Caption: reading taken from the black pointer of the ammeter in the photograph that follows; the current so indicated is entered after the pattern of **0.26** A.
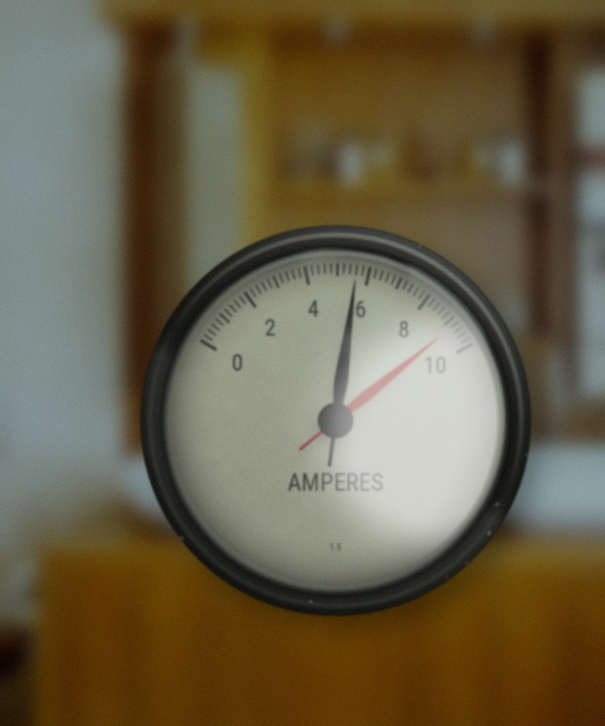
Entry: **5.6** A
